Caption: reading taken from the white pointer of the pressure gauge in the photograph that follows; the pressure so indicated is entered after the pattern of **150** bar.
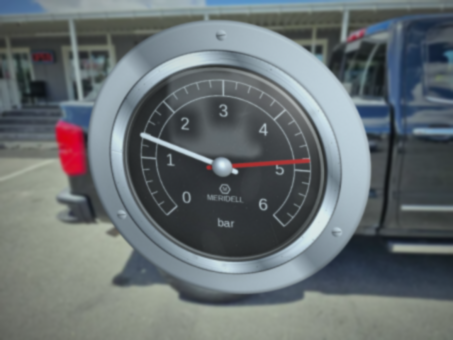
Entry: **1.4** bar
